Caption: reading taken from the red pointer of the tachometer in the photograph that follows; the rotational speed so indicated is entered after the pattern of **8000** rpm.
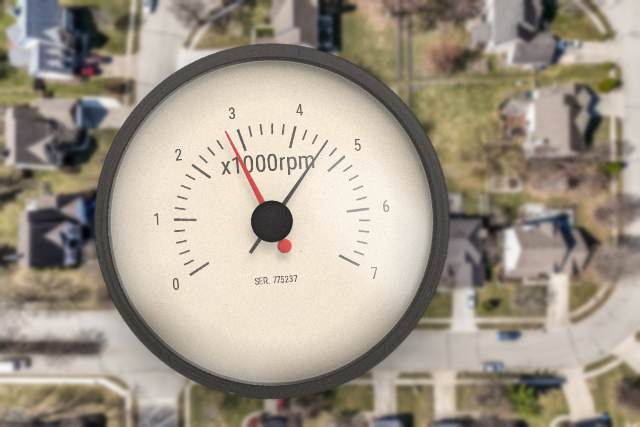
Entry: **2800** rpm
